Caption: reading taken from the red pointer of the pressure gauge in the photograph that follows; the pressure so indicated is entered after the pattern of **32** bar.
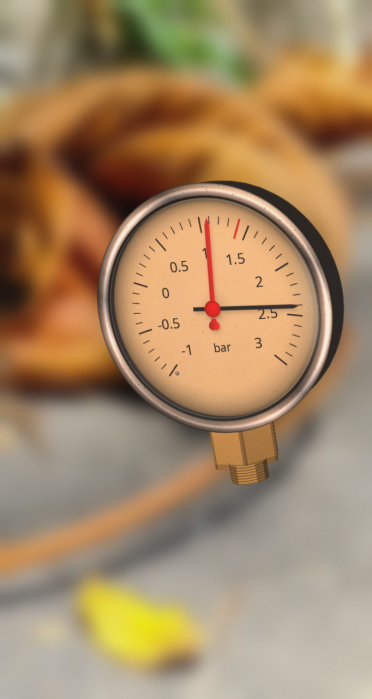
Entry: **1.1** bar
